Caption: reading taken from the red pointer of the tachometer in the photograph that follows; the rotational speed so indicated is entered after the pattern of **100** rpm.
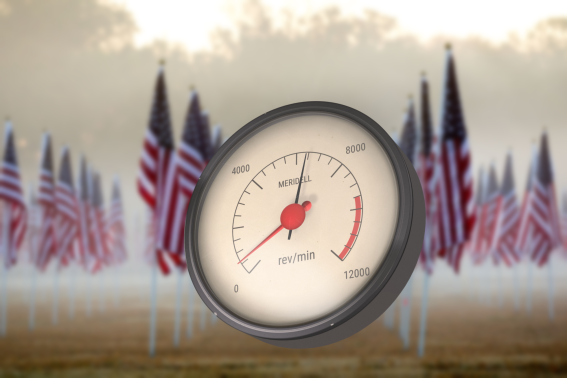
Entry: **500** rpm
